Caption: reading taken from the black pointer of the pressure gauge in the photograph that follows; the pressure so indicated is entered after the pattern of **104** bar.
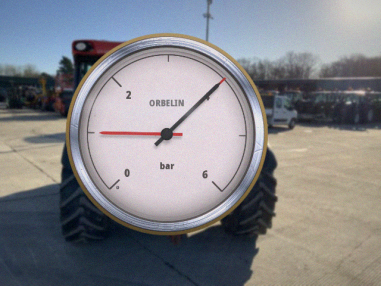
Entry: **4** bar
